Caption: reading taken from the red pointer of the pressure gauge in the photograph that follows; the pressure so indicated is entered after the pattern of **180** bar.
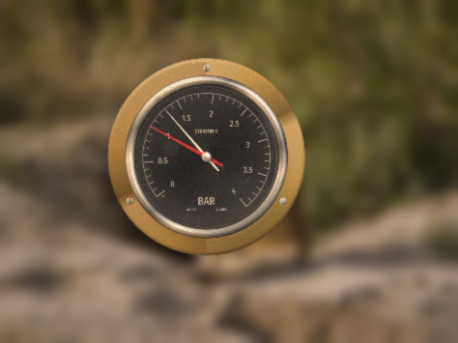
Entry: **1** bar
